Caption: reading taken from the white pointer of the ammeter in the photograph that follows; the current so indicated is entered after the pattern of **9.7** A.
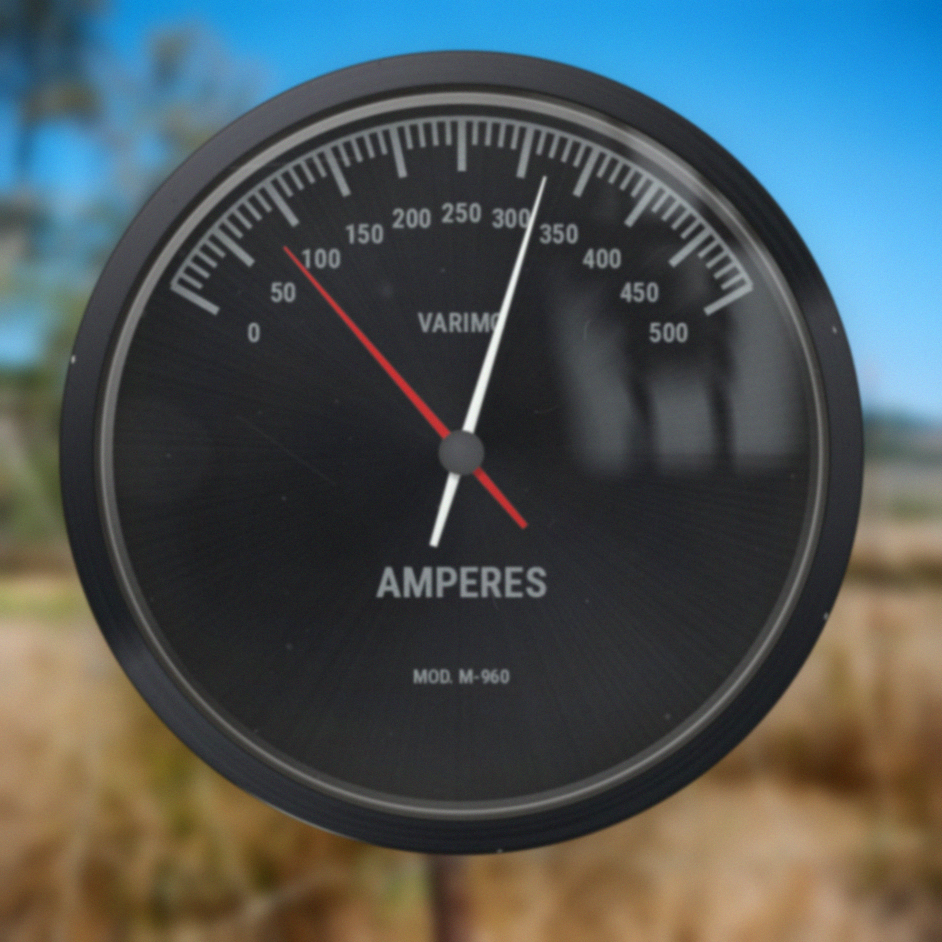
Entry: **320** A
